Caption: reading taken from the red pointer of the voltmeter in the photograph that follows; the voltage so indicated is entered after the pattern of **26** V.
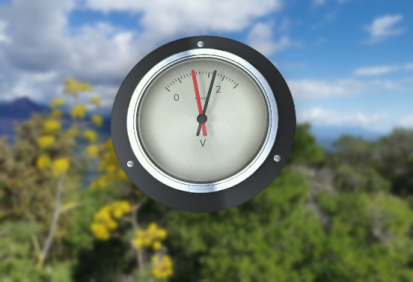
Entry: **1** V
